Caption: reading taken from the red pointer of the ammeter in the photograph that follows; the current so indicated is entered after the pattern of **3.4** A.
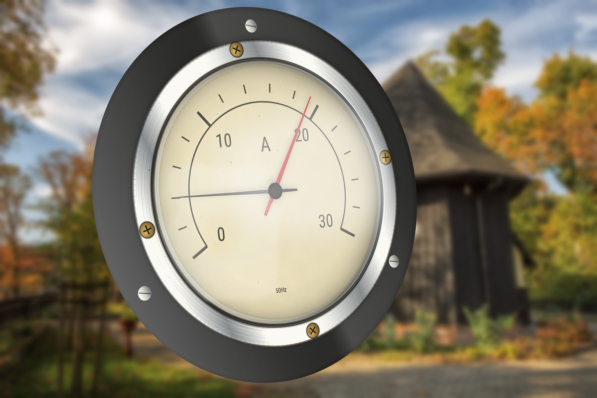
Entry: **19** A
